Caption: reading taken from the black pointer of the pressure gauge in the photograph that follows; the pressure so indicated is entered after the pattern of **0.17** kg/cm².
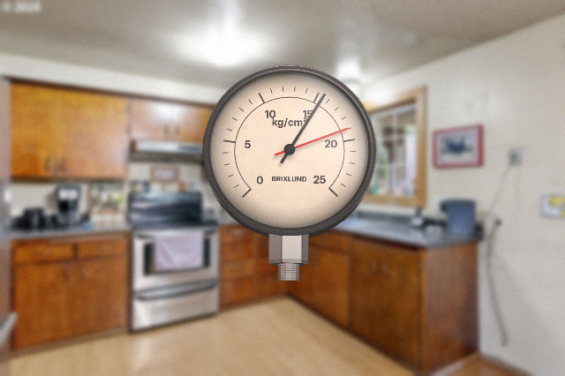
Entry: **15.5** kg/cm²
